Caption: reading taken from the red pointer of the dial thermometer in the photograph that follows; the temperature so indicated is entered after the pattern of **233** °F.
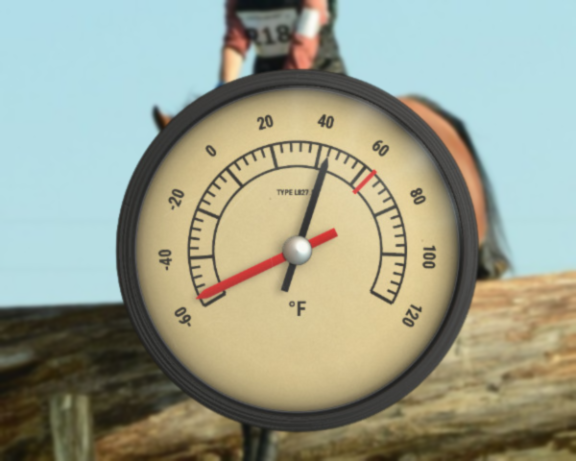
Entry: **-56** °F
